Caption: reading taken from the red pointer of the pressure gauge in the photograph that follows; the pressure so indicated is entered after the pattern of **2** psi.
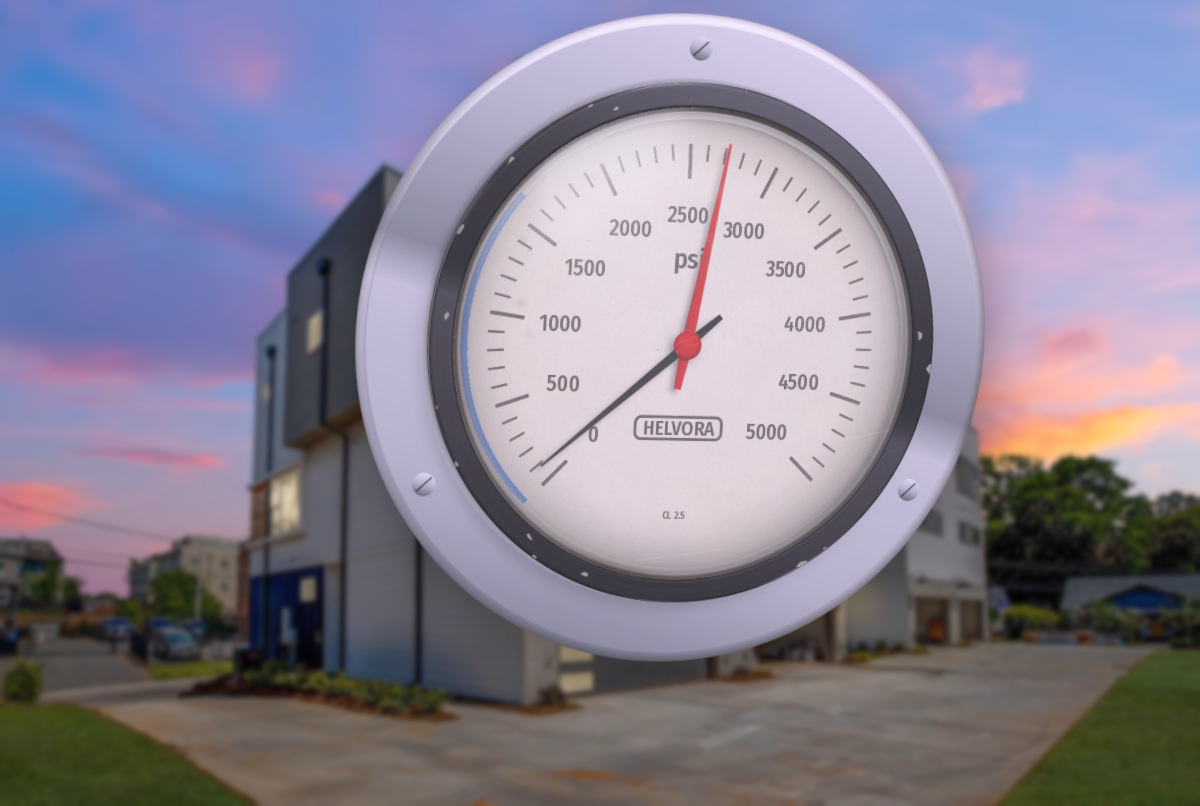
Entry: **2700** psi
